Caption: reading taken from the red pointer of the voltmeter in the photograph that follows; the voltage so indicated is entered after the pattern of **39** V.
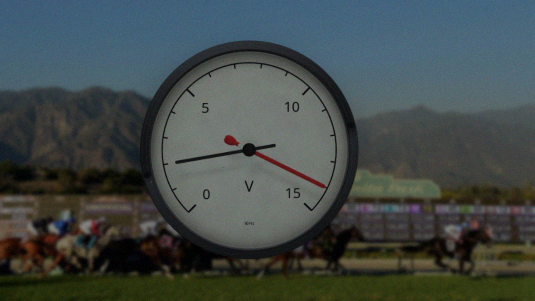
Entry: **14** V
